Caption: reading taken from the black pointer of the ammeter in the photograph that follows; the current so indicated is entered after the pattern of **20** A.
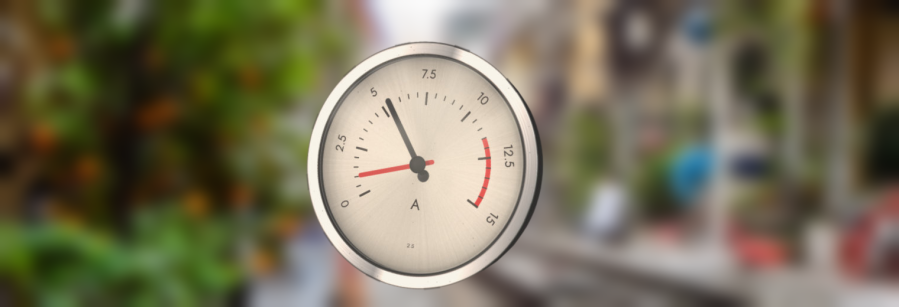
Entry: **5.5** A
